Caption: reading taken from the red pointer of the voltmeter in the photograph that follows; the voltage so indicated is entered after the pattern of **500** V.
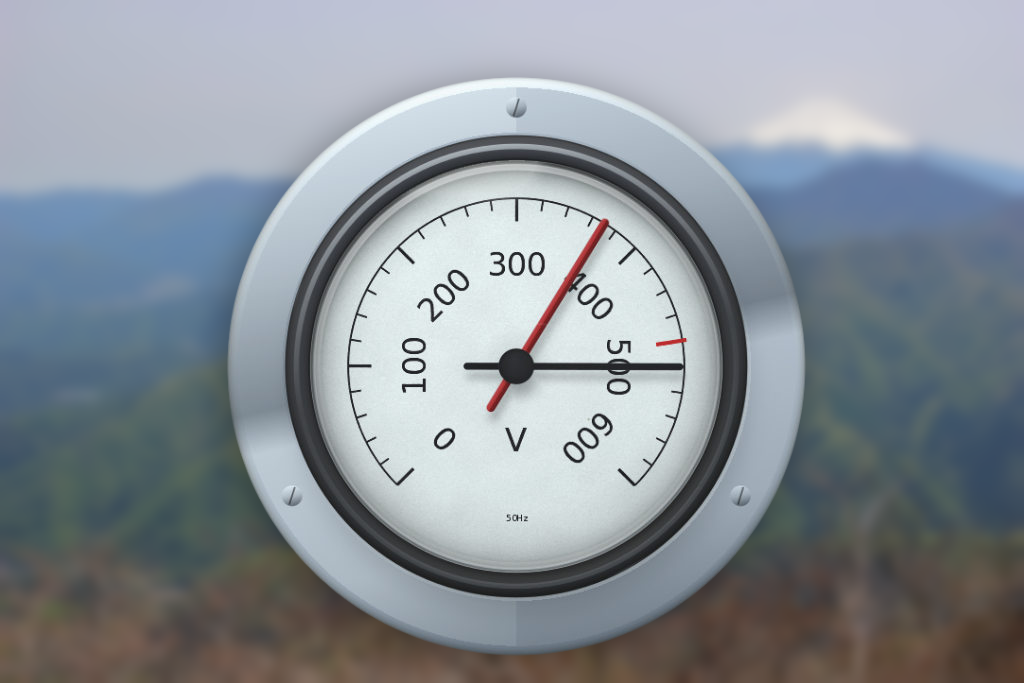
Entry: **370** V
